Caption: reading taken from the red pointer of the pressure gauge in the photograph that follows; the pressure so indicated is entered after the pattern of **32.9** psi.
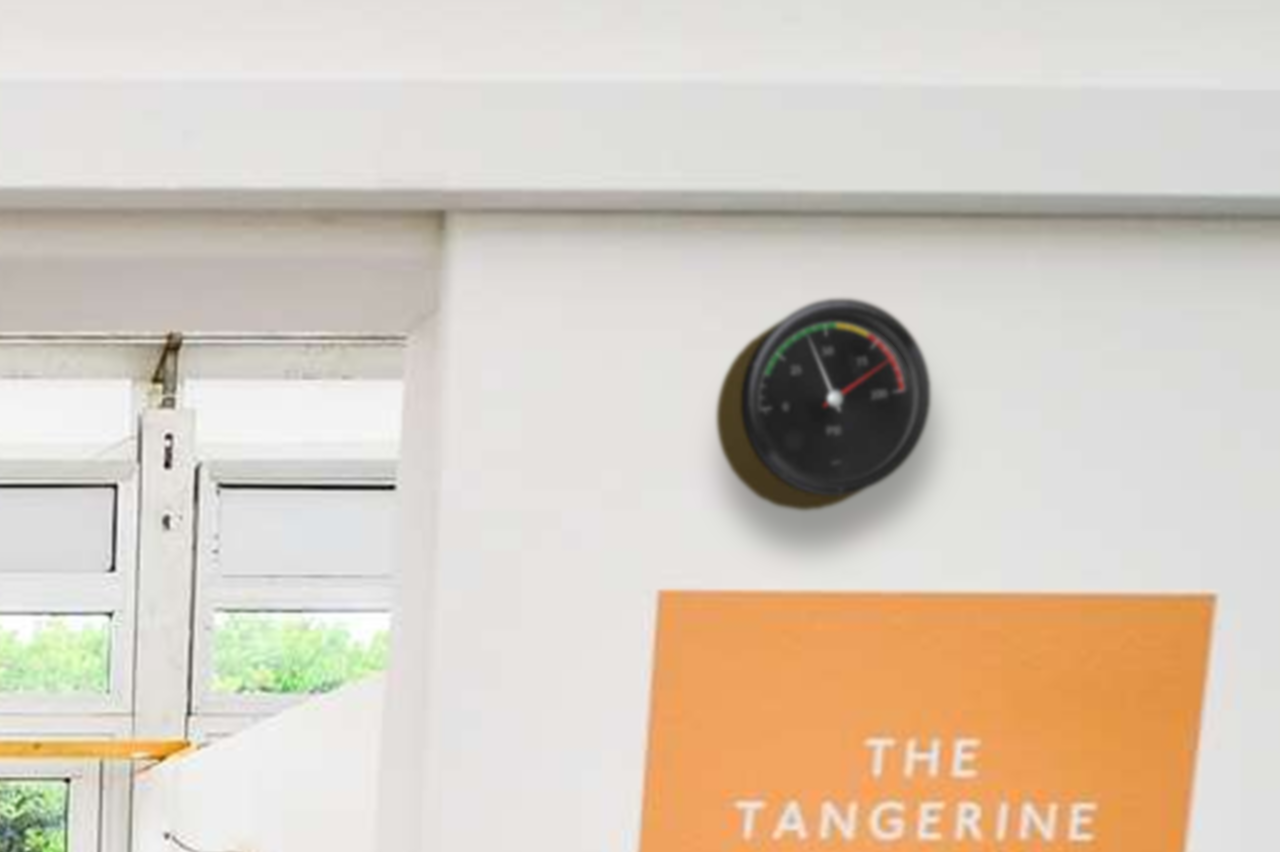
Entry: **85** psi
